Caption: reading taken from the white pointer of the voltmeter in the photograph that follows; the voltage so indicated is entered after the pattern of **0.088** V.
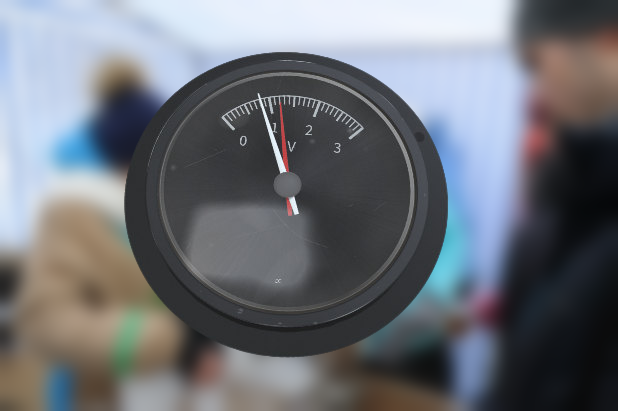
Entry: **0.8** V
